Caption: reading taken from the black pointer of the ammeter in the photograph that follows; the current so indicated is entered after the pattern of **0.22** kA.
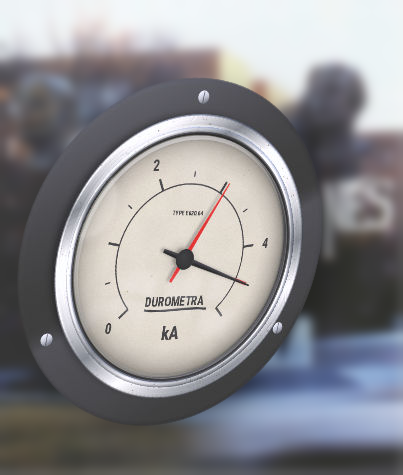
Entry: **4.5** kA
